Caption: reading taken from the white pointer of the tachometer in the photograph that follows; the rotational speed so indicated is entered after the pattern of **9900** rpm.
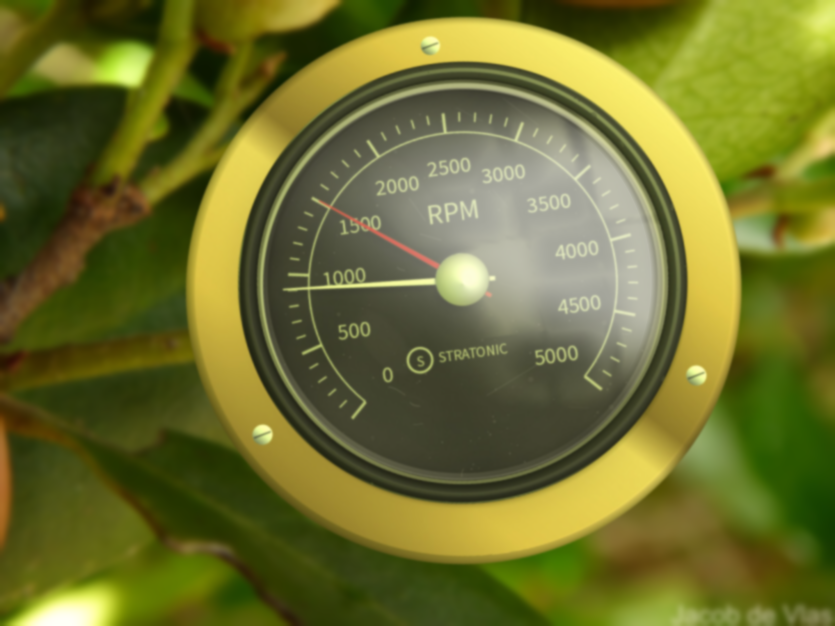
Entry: **900** rpm
